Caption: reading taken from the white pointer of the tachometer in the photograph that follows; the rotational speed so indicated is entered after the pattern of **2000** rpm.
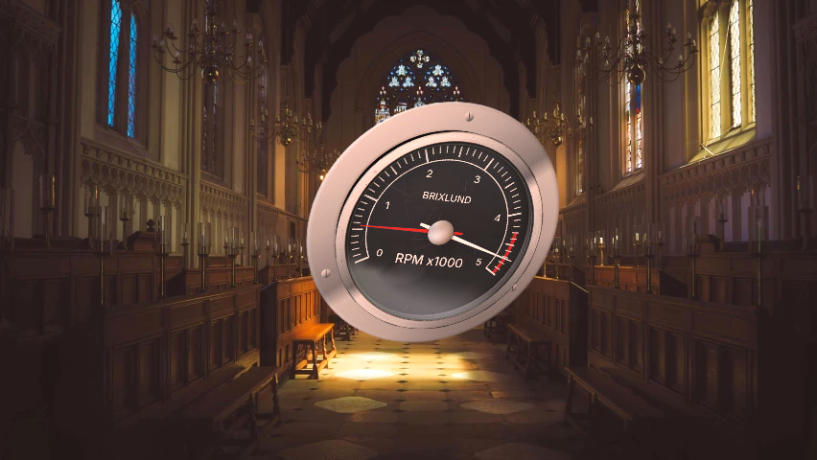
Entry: **4700** rpm
